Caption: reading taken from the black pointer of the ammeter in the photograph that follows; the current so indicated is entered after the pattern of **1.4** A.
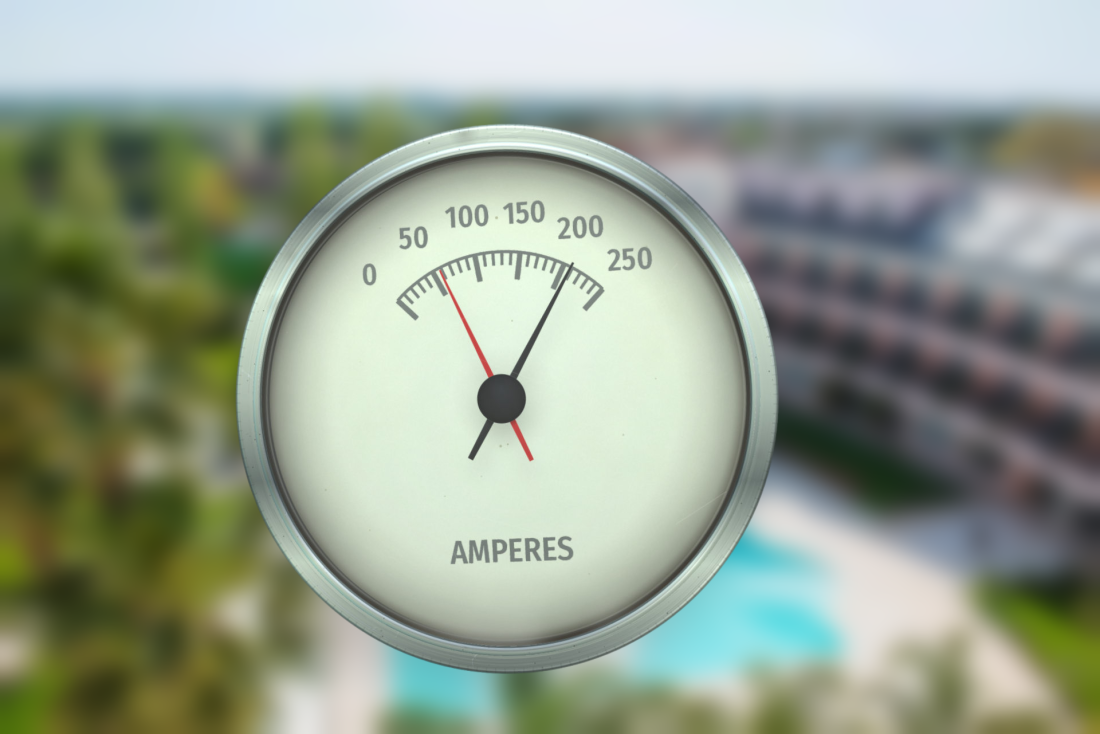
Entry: **210** A
